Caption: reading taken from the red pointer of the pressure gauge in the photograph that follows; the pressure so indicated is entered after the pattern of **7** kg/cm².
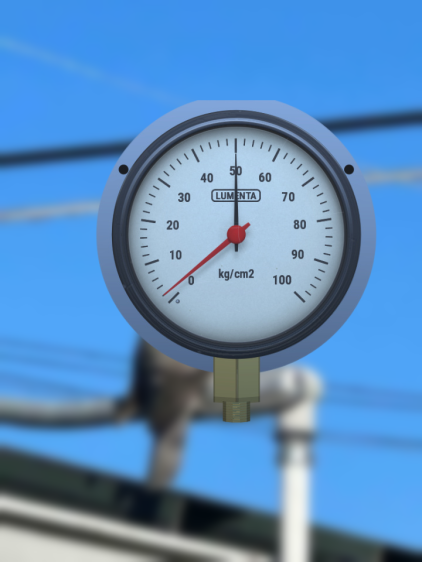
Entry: **2** kg/cm²
